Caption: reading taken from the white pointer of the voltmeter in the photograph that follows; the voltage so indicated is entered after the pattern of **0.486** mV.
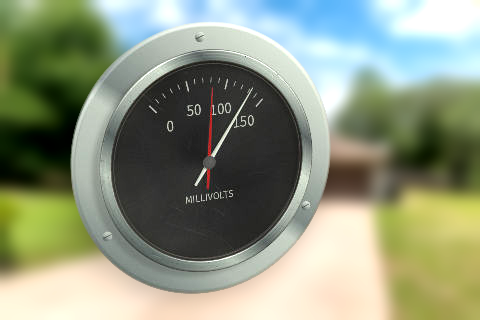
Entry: **130** mV
